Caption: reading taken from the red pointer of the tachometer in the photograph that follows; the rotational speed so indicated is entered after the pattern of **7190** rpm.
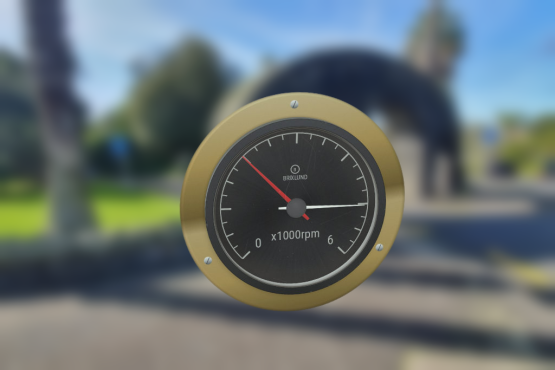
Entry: **2000** rpm
